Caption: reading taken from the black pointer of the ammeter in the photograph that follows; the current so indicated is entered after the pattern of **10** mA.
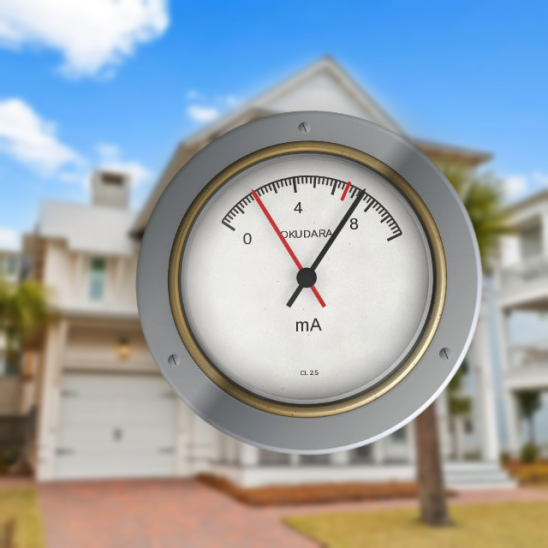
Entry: **7.4** mA
